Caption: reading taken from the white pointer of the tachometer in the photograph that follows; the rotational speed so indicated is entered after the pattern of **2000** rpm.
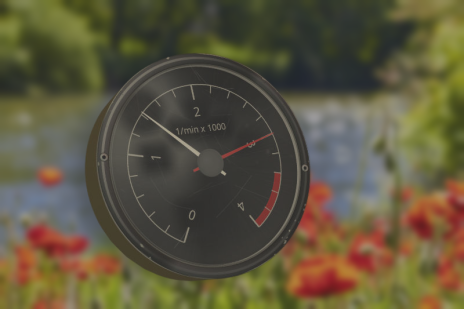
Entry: **1400** rpm
